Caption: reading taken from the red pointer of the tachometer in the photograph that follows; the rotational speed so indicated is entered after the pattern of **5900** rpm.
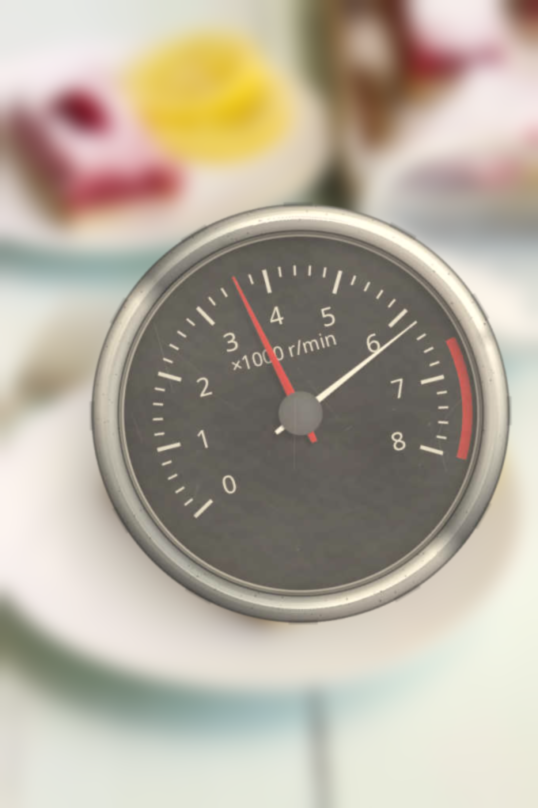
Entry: **3600** rpm
